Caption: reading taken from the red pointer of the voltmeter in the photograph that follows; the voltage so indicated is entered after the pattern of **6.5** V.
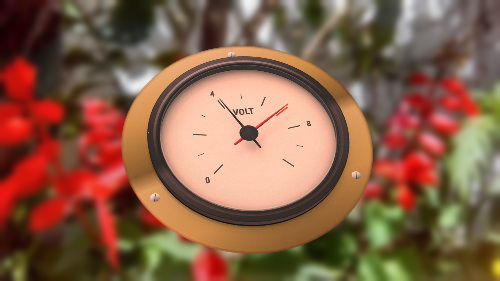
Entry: **7** V
